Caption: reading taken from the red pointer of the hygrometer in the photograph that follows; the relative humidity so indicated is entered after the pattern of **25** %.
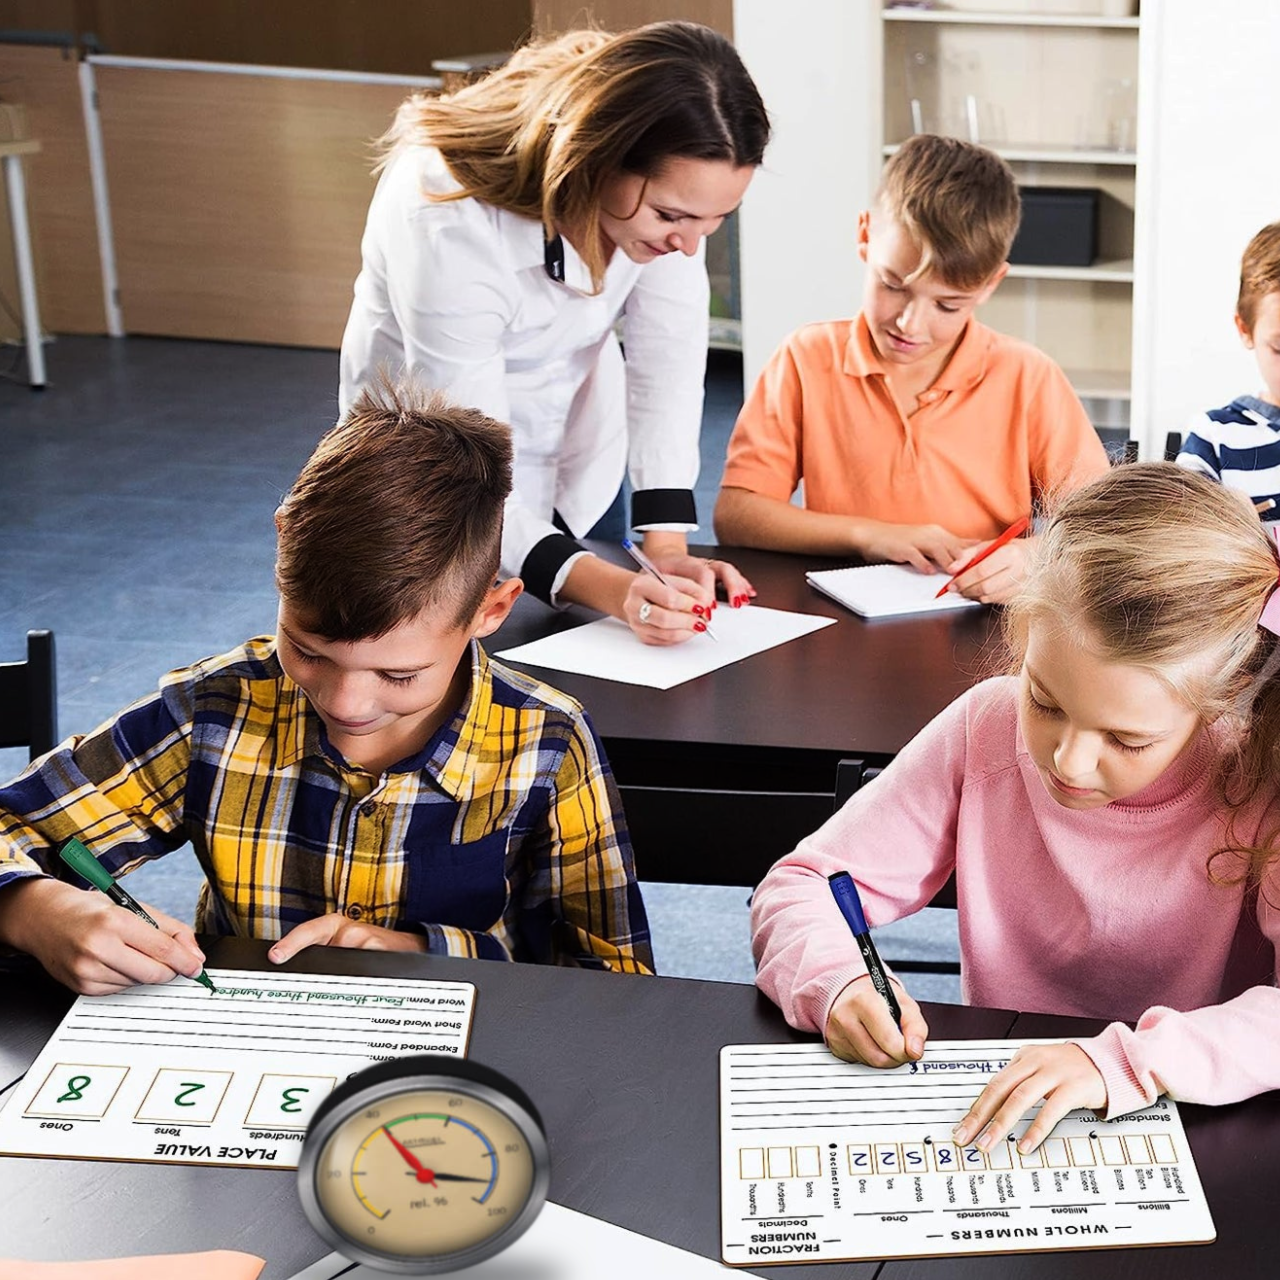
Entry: **40** %
